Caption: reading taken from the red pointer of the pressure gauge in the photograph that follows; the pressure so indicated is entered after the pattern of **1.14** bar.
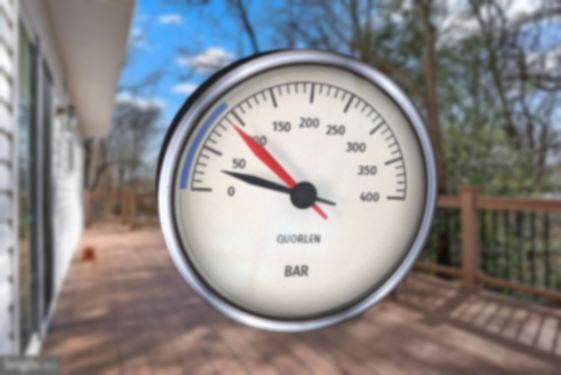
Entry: **90** bar
